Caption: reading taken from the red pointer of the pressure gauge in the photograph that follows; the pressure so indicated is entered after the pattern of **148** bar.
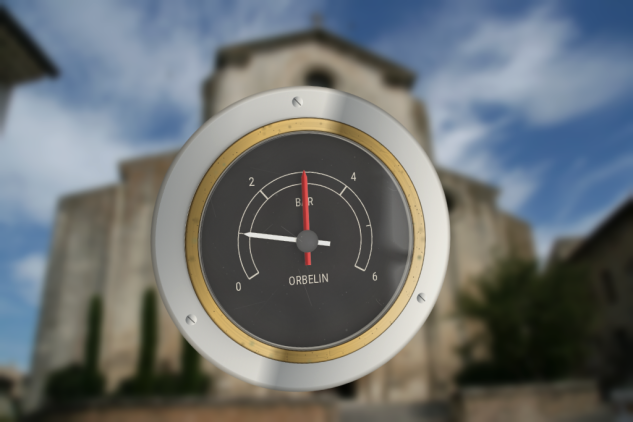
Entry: **3** bar
